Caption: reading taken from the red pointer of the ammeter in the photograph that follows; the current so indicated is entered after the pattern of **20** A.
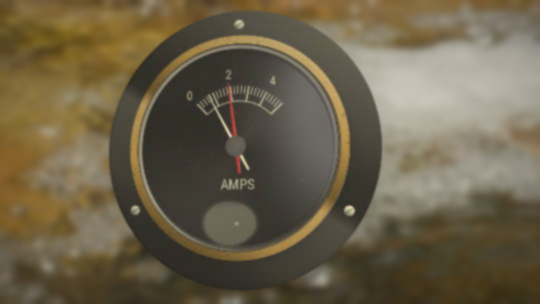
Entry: **2** A
